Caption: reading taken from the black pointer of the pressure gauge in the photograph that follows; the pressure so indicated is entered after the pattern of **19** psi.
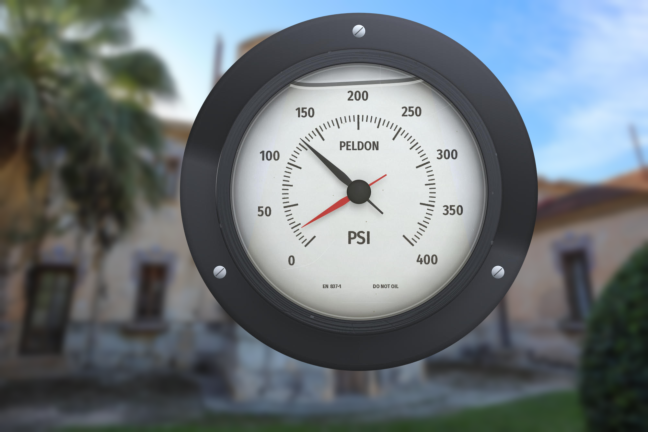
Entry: **130** psi
